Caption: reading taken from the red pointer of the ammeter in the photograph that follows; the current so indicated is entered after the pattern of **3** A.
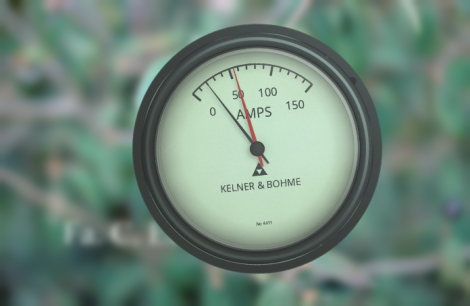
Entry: **55** A
